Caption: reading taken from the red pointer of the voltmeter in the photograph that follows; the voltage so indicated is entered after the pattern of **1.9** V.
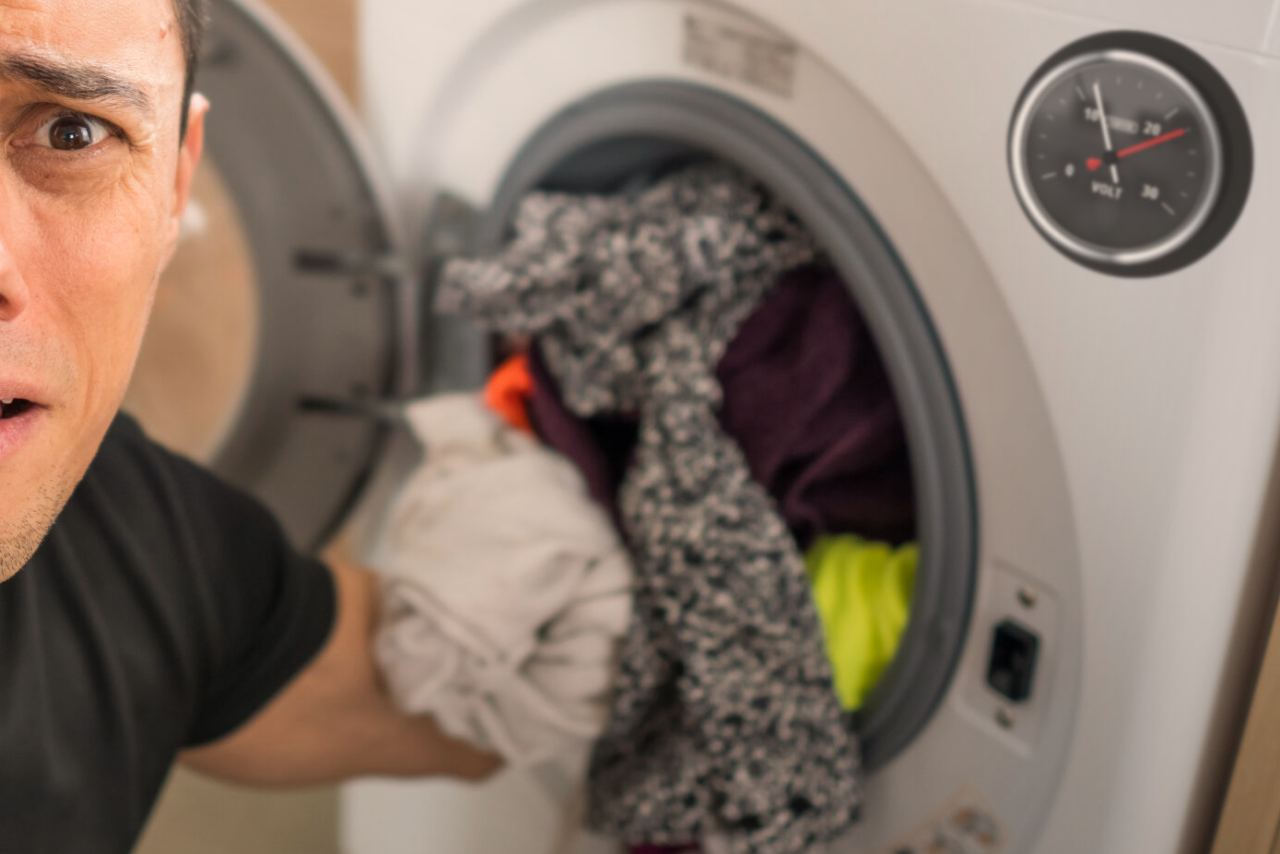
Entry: **22** V
